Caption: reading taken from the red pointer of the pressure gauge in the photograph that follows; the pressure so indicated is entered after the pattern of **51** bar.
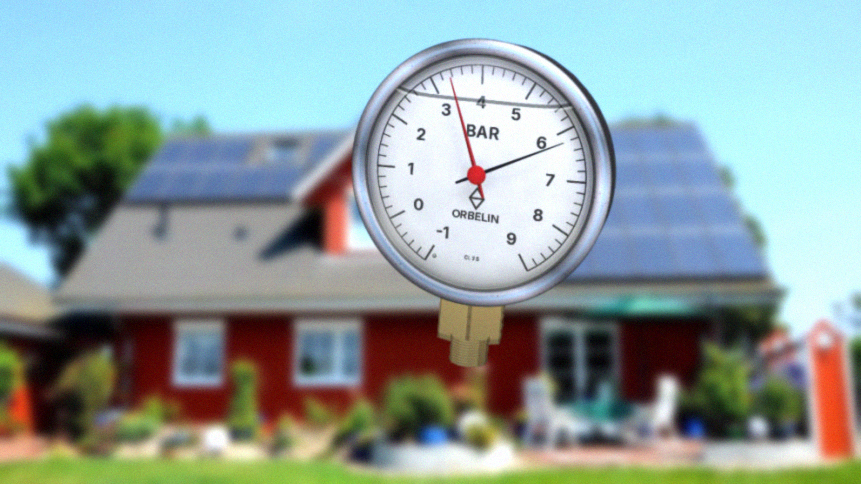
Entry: **3.4** bar
